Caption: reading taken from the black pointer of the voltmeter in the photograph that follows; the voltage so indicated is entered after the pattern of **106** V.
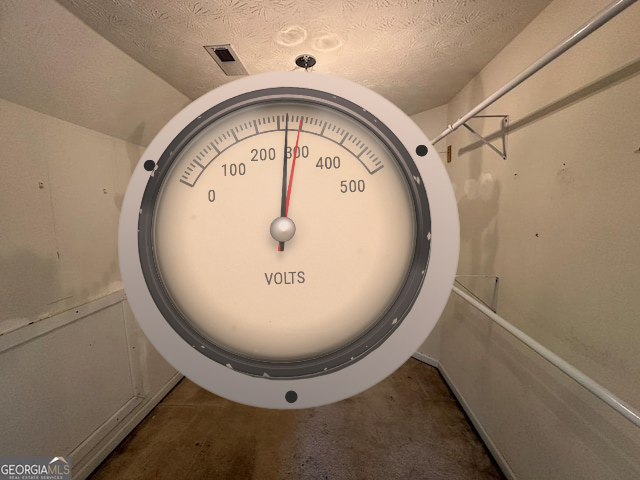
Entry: **270** V
